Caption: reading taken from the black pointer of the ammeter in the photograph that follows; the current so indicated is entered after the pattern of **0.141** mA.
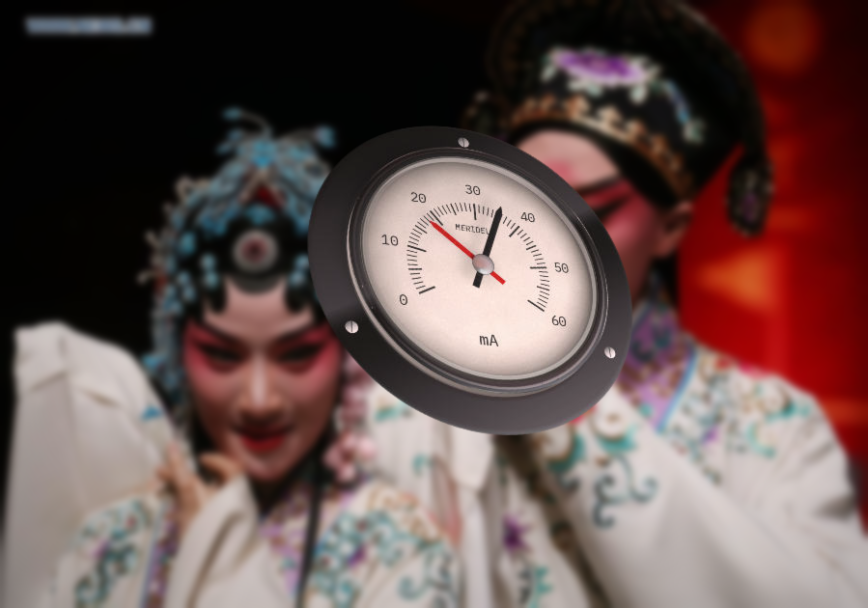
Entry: **35** mA
